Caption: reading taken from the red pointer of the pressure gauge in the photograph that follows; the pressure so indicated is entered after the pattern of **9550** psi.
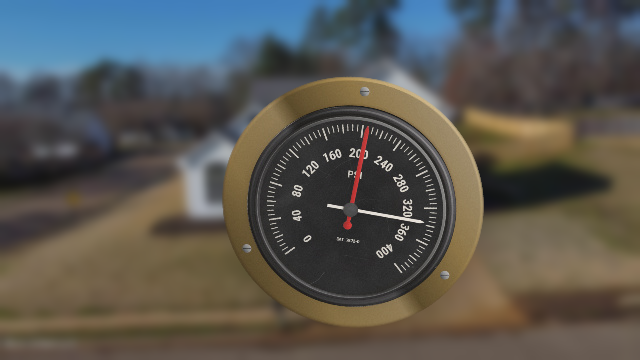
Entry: **205** psi
